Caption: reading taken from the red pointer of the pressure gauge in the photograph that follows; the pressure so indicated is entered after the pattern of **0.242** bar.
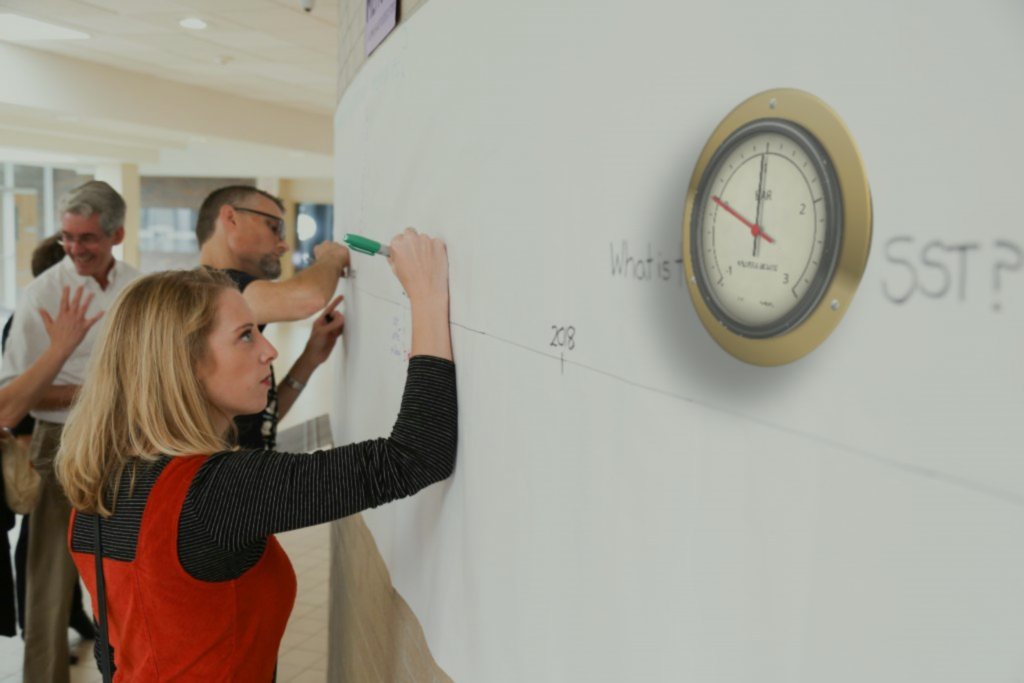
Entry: **0** bar
